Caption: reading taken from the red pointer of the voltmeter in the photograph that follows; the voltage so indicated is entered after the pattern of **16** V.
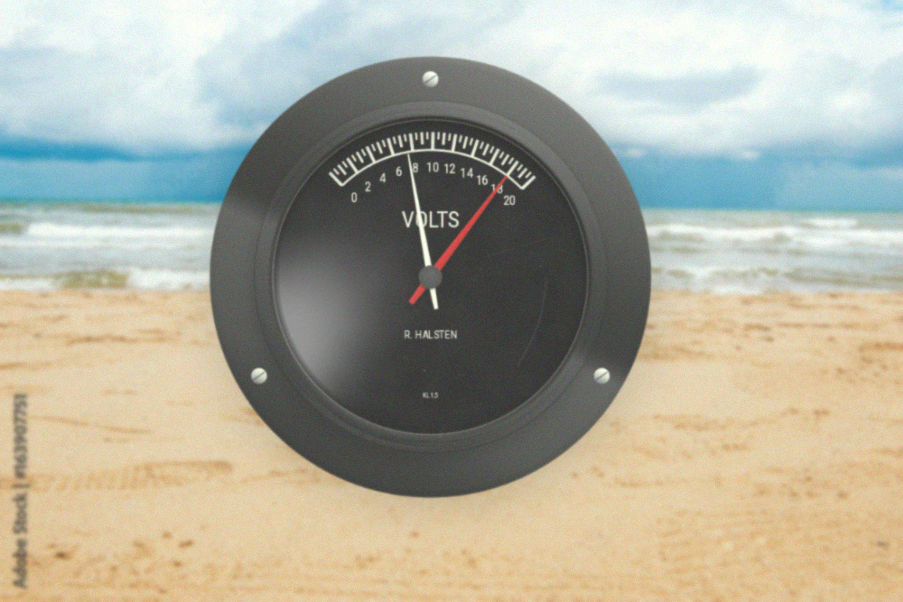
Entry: **18** V
